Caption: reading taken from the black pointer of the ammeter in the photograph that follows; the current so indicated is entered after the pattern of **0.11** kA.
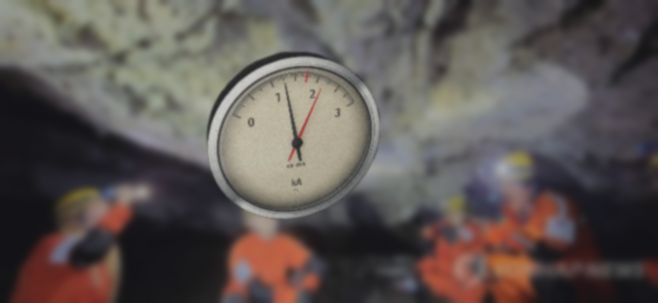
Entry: **1.25** kA
